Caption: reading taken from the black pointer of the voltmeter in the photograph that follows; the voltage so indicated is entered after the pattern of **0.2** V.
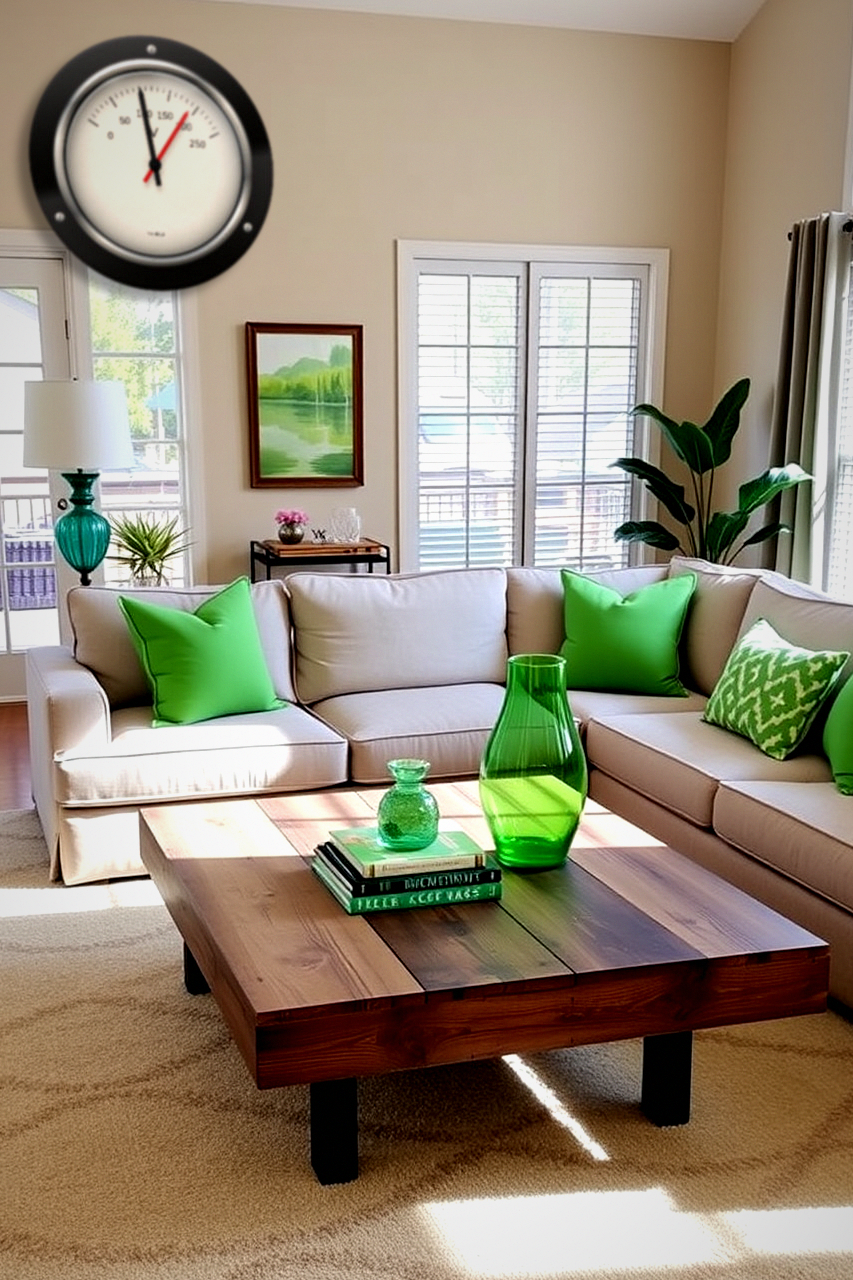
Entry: **100** V
